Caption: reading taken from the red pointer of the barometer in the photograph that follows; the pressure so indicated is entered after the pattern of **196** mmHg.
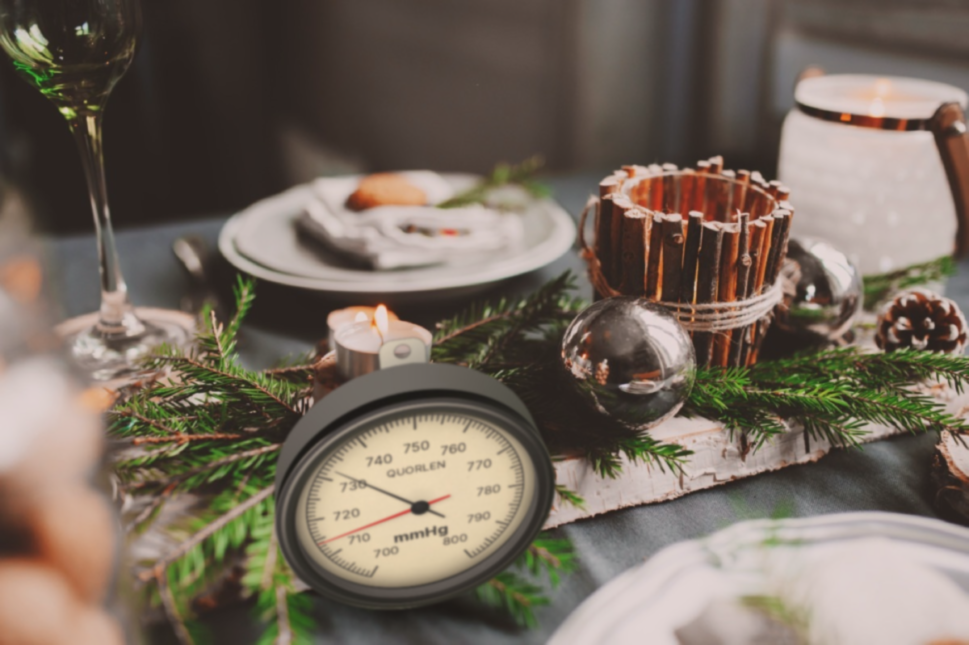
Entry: **715** mmHg
